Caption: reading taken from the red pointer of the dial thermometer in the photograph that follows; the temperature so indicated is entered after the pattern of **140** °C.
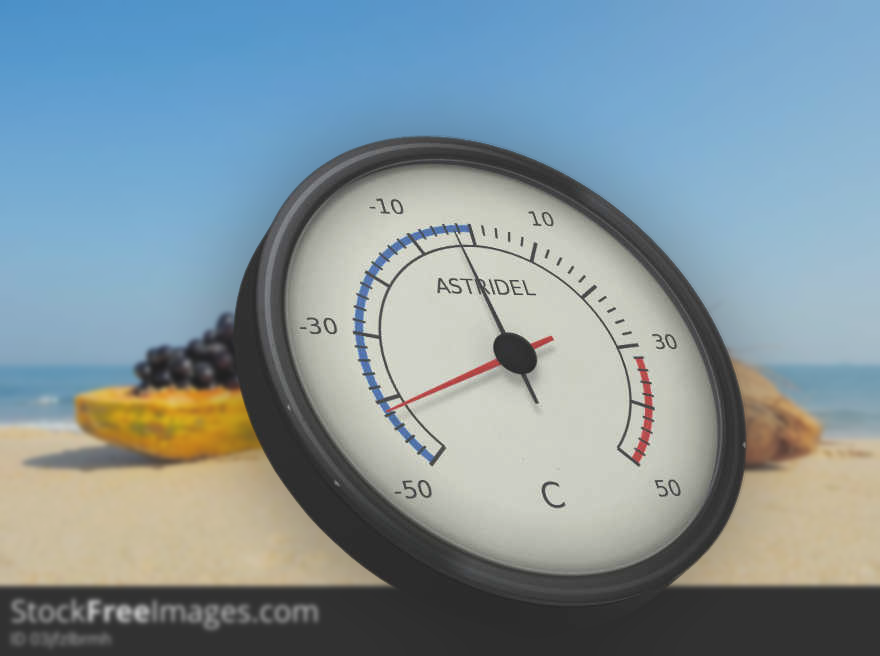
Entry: **-42** °C
